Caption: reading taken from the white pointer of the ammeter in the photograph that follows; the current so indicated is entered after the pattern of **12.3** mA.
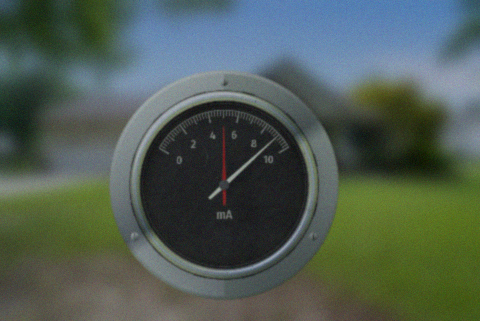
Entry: **9** mA
